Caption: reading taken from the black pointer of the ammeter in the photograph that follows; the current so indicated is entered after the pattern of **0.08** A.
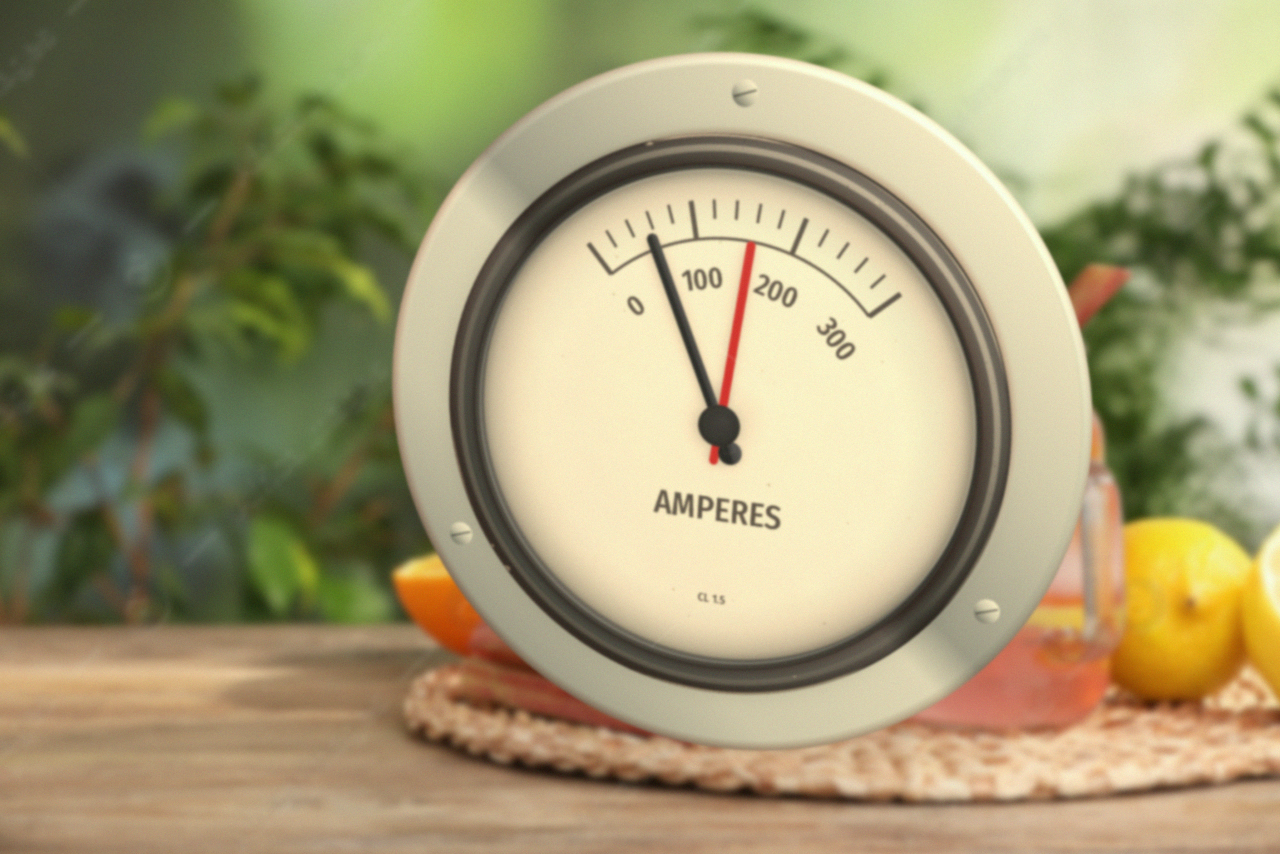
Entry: **60** A
